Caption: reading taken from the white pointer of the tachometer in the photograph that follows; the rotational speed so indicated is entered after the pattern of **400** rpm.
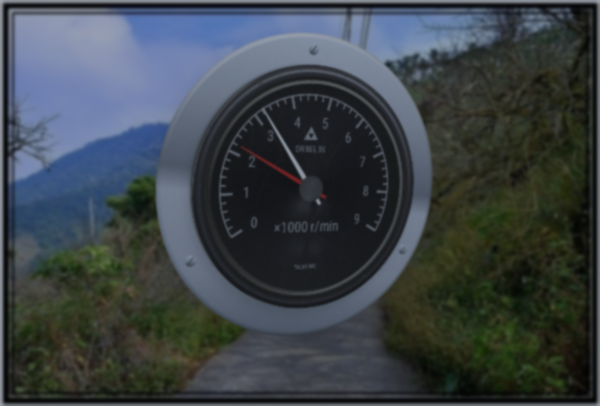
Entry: **3200** rpm
